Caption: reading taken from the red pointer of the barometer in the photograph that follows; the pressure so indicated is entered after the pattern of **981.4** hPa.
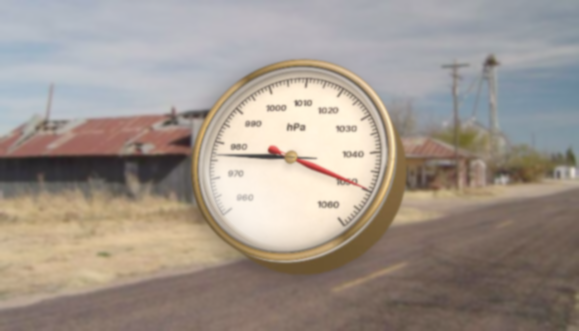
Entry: **1050** hPa
